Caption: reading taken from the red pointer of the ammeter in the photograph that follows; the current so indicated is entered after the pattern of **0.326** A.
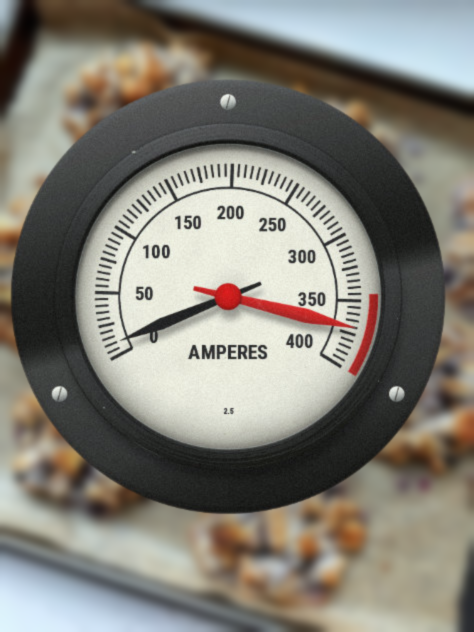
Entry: **370** A
